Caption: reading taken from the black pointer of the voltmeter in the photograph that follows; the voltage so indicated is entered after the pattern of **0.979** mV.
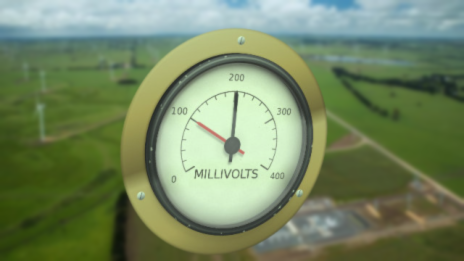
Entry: **200** mV
